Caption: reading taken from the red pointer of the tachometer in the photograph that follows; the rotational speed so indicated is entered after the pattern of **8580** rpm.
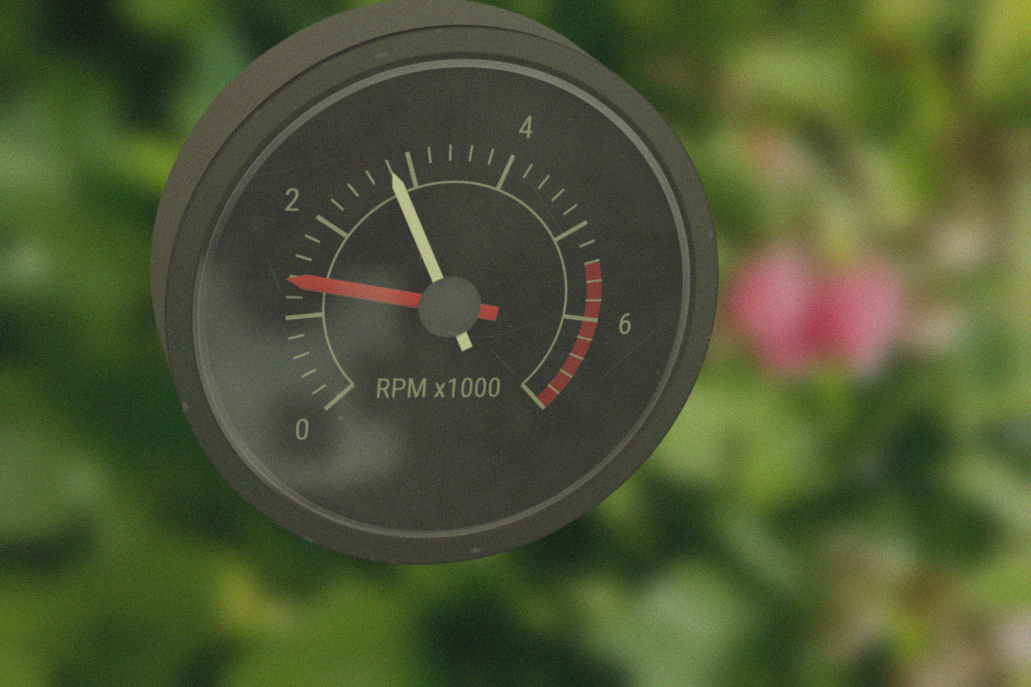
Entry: **1400** rpm
